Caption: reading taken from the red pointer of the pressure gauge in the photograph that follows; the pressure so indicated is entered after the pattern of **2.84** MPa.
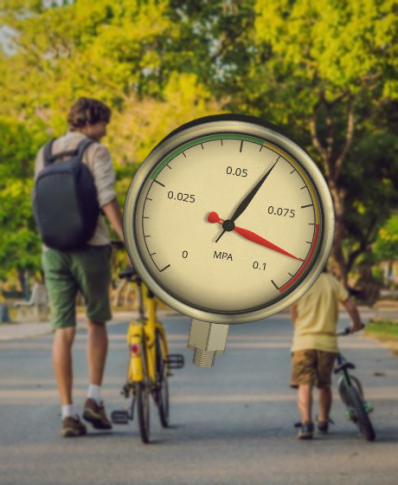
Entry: **0.09** MPa
